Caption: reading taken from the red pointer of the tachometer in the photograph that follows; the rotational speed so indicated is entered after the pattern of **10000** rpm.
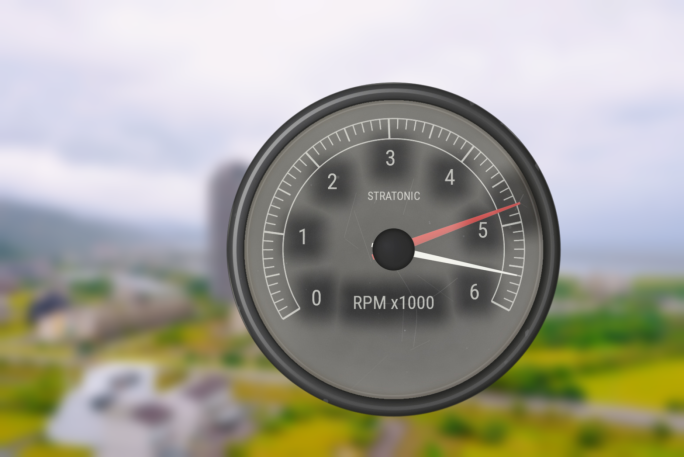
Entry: **4800** rpm
